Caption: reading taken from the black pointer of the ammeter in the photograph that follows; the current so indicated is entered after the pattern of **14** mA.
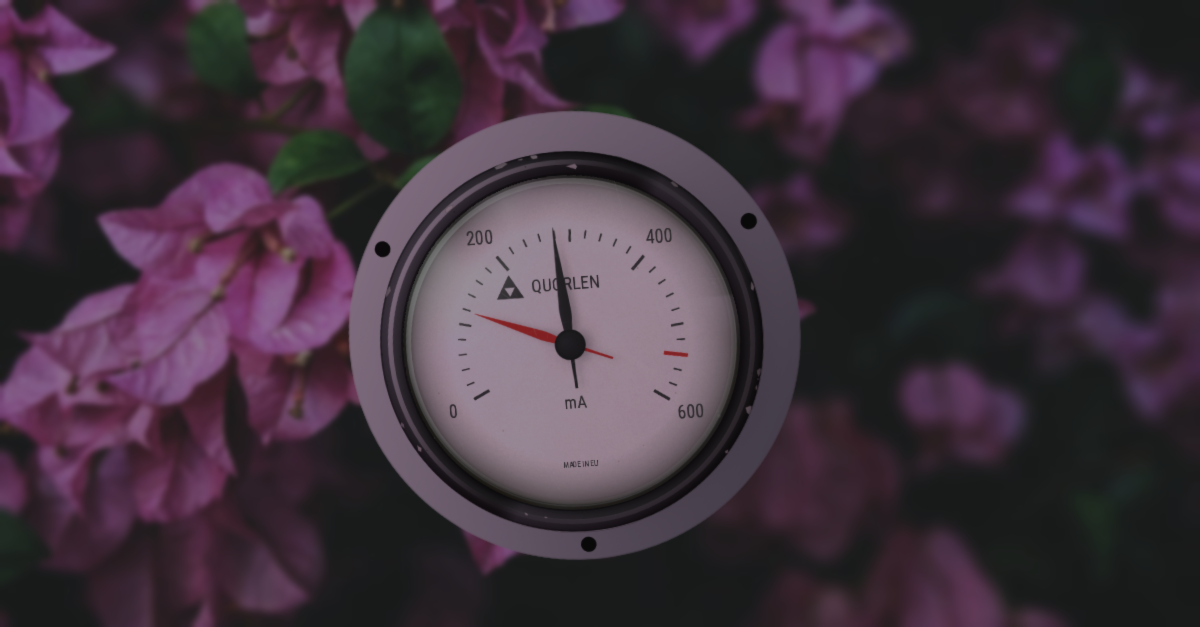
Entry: **280** mA
